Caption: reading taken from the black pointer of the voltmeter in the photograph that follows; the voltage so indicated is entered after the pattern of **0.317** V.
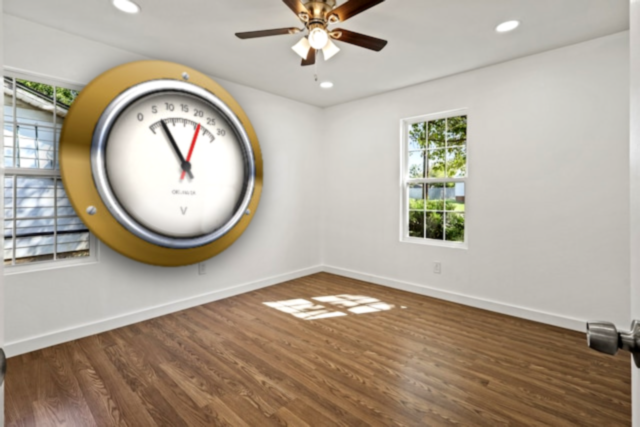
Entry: **5** V
